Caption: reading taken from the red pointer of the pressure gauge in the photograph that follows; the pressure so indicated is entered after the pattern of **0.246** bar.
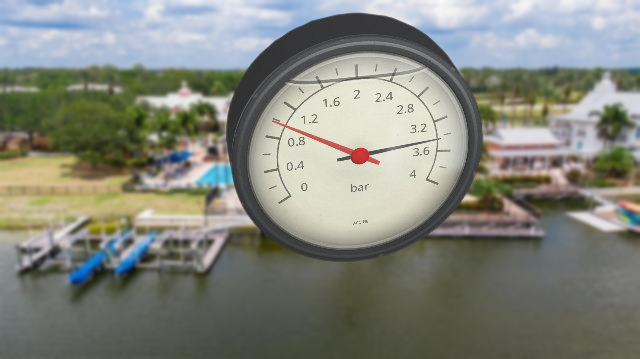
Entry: **1** bar
